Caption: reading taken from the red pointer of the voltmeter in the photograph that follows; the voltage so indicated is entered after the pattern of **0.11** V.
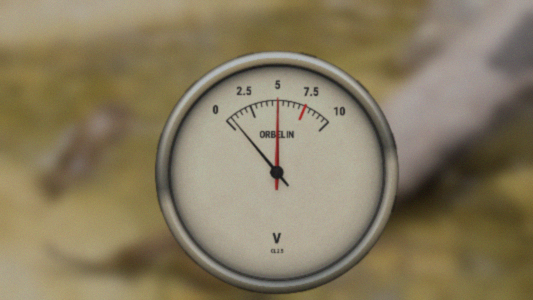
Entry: **5** V
